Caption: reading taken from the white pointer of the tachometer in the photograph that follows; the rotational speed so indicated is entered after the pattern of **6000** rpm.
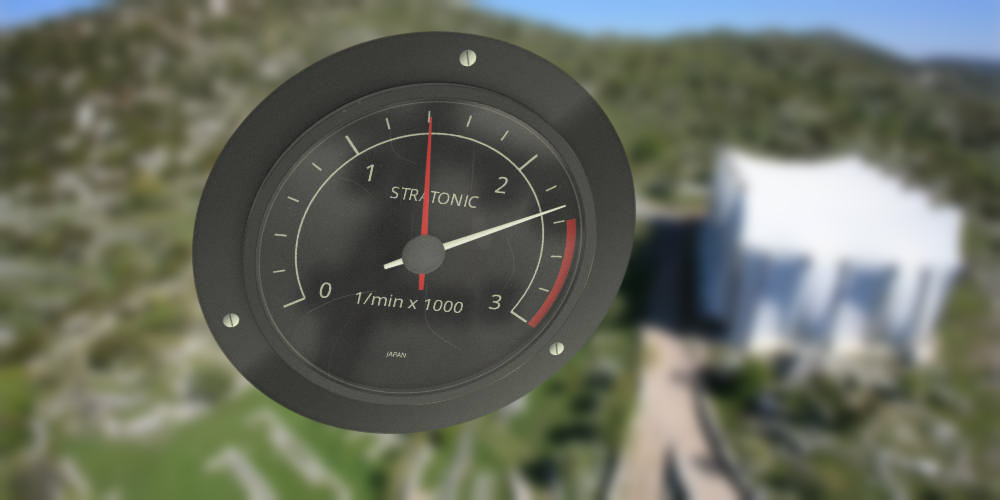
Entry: **2300** rpm
